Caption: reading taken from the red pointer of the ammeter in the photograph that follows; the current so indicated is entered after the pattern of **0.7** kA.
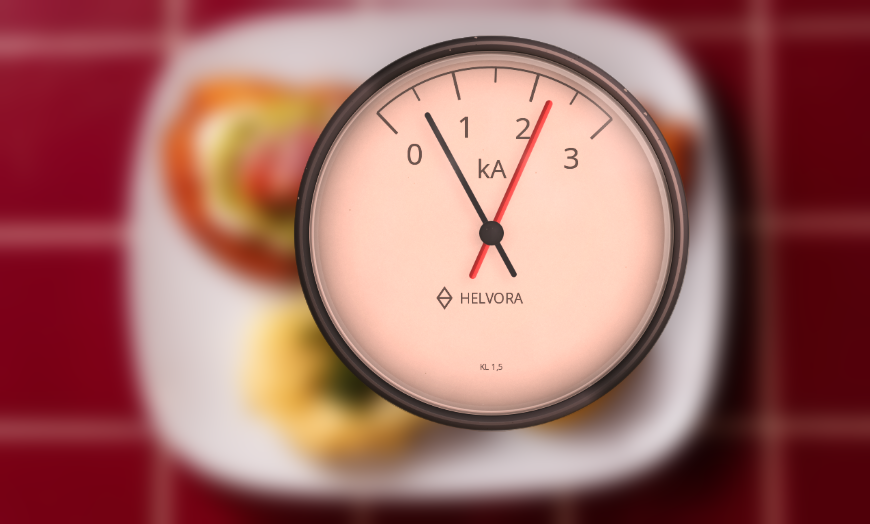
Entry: **2.25** kA
